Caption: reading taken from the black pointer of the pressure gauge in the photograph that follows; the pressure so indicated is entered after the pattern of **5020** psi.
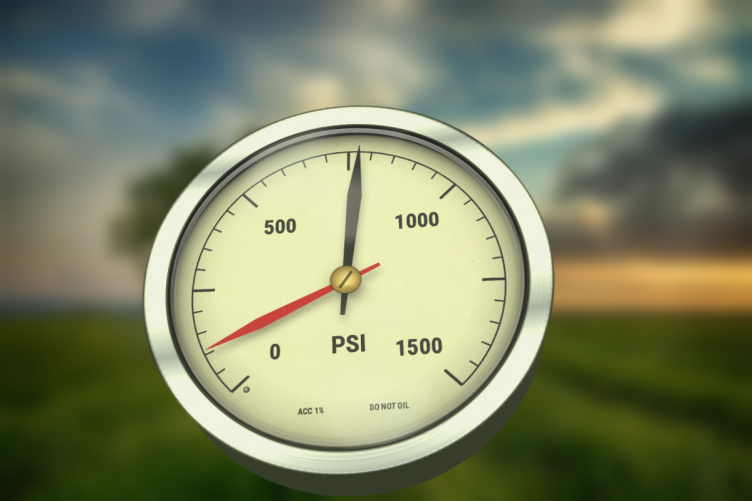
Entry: **775** psi
